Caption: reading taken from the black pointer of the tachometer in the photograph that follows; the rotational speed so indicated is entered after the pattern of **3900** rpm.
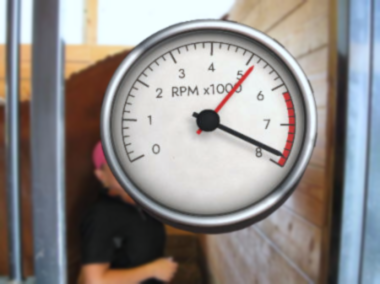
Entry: **7800** rpm
